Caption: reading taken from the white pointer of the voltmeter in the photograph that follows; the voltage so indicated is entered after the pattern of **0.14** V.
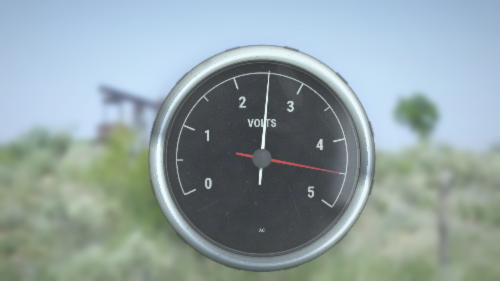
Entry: **2.5** V
